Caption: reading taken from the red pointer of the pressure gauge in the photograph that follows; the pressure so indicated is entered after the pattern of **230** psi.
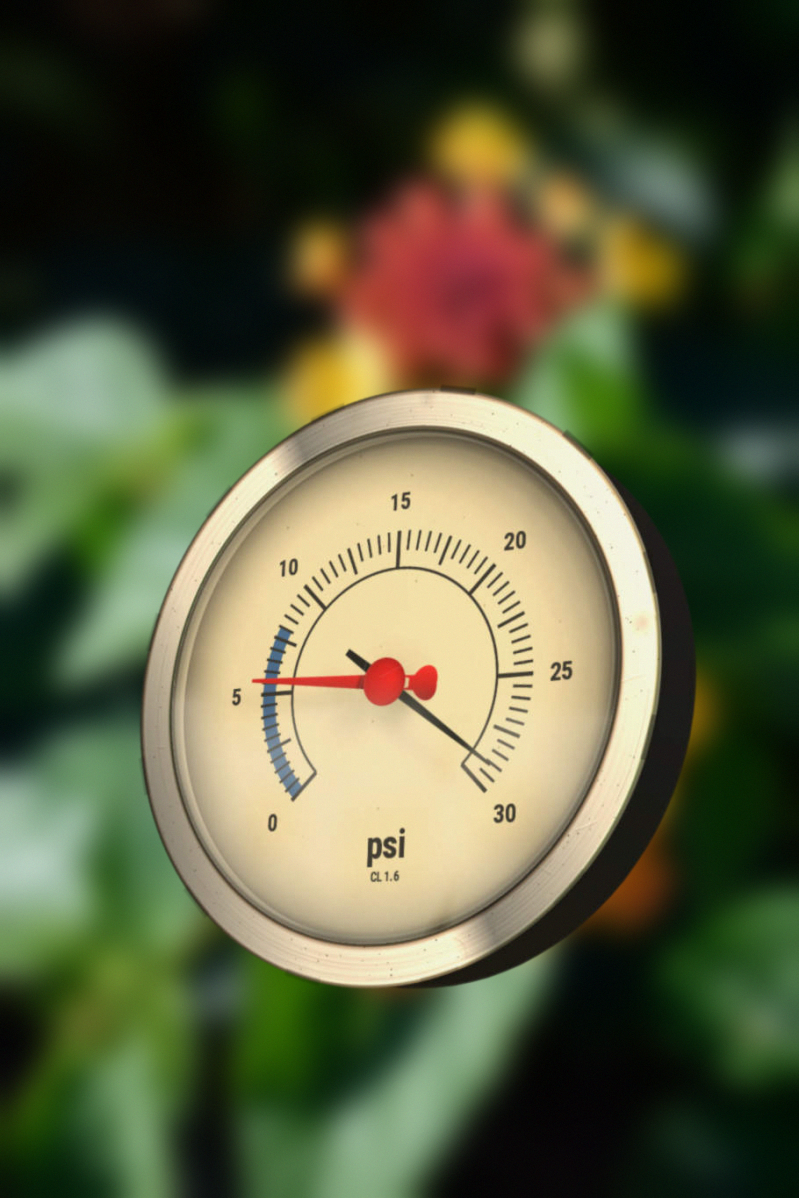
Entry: **5.5** psi
